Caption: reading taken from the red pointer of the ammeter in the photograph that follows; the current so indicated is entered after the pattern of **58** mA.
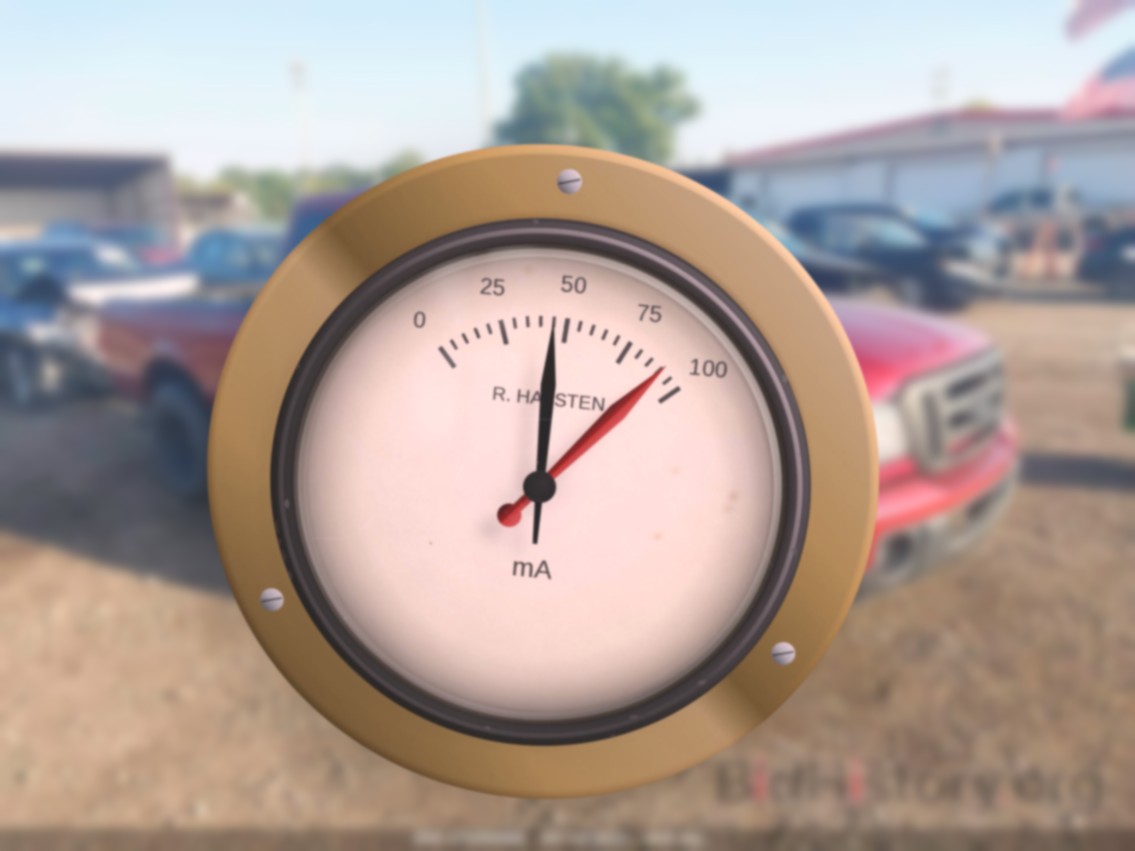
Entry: **90** mA
